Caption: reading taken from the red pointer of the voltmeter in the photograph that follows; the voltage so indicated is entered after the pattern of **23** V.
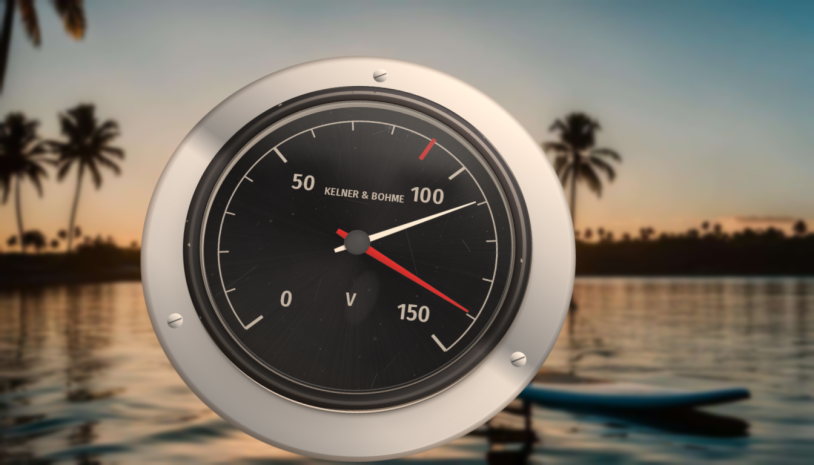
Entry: **140** V
